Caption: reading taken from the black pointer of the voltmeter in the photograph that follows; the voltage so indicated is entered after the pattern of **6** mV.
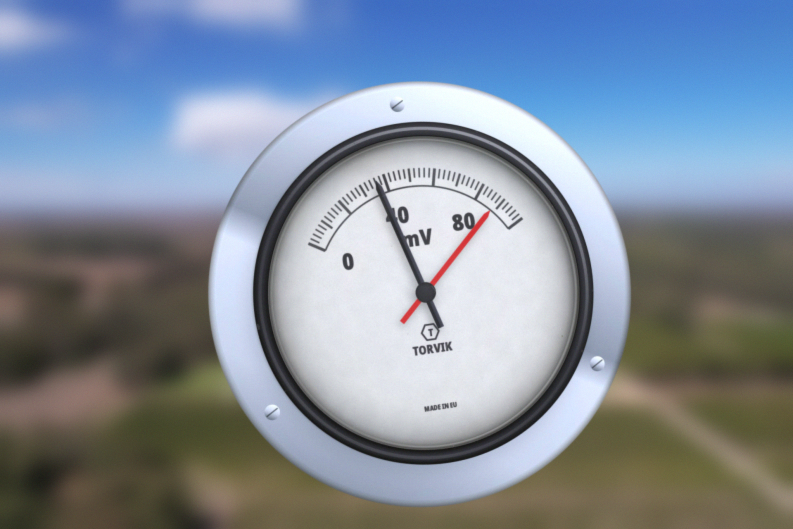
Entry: **36** mV
